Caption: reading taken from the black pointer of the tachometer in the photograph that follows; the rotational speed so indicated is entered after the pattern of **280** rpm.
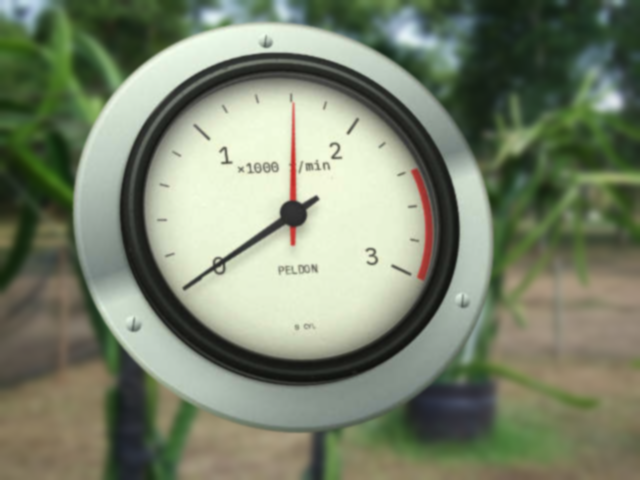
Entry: **0** rpm
